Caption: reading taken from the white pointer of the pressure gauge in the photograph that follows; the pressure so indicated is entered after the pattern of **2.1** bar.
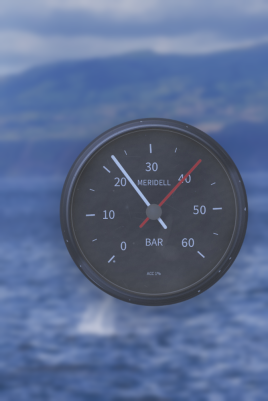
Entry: **22.5** bar
